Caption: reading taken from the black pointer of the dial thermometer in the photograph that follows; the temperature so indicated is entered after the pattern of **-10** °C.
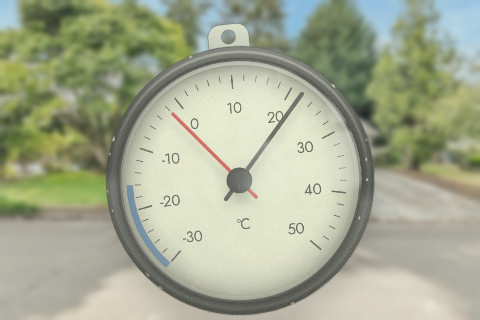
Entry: **22** °C
